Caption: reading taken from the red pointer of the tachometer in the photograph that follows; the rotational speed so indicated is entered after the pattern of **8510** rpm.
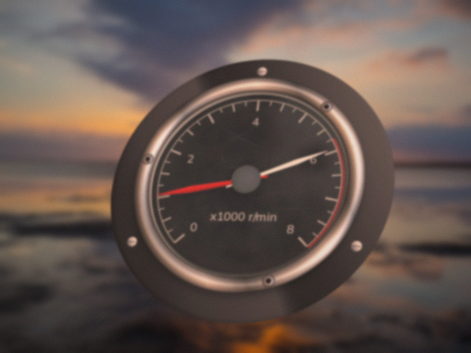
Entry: **1000** rpm
